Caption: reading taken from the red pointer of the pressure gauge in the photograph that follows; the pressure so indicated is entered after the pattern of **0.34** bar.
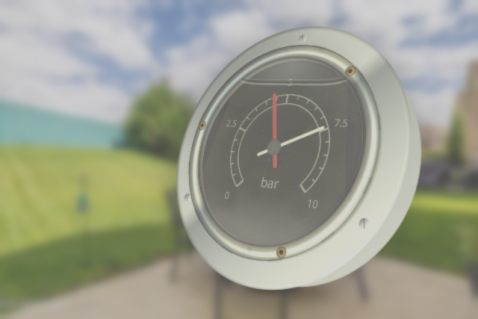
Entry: **4.5** bar
